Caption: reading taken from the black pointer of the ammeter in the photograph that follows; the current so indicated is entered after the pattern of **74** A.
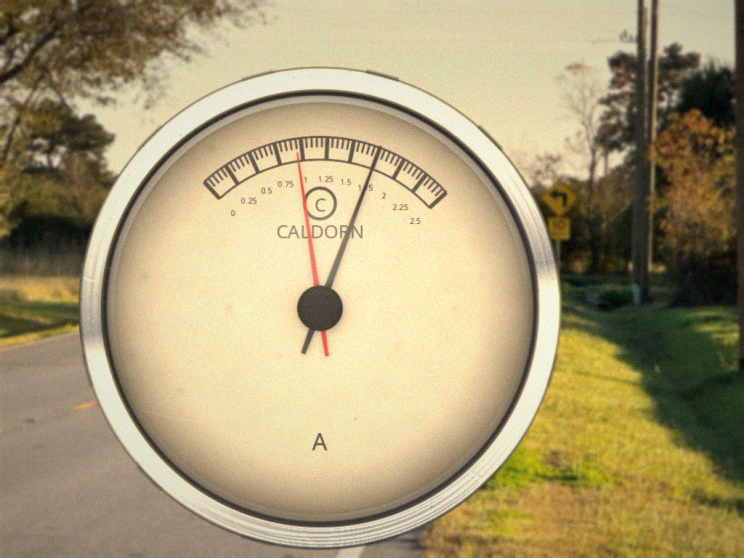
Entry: **1.75** A
